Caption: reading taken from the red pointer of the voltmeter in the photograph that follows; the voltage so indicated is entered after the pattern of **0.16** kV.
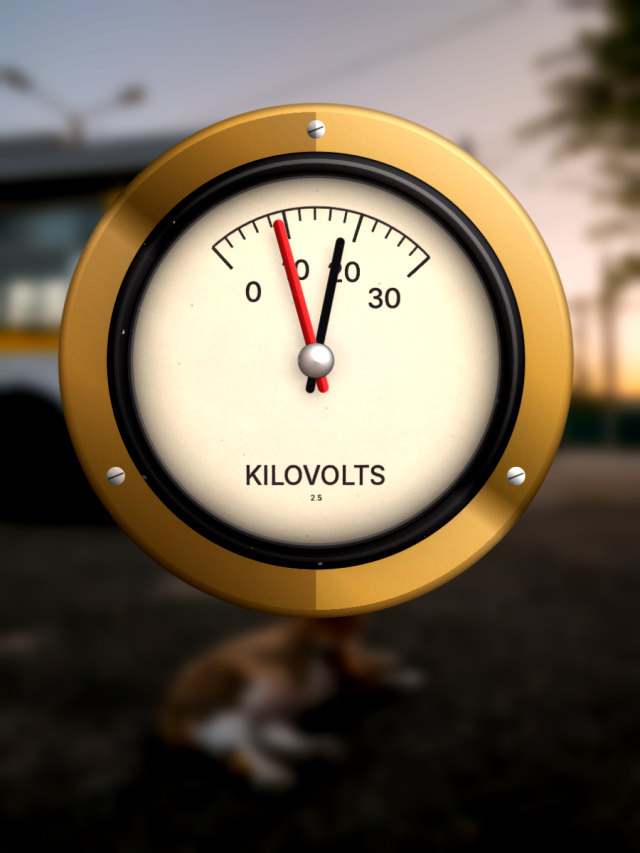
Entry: **9** kV
